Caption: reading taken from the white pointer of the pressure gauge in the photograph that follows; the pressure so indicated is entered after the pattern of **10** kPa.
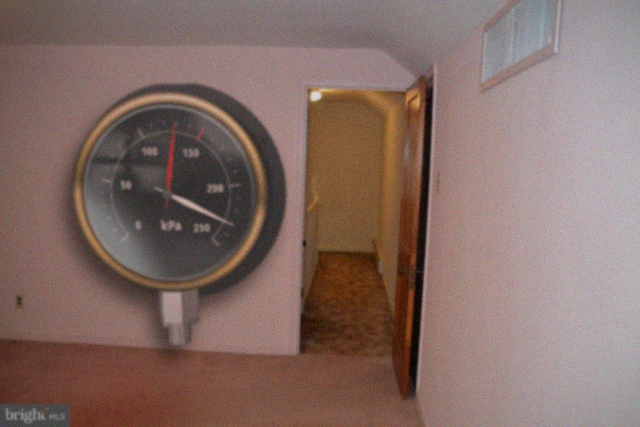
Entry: **230** kPa
